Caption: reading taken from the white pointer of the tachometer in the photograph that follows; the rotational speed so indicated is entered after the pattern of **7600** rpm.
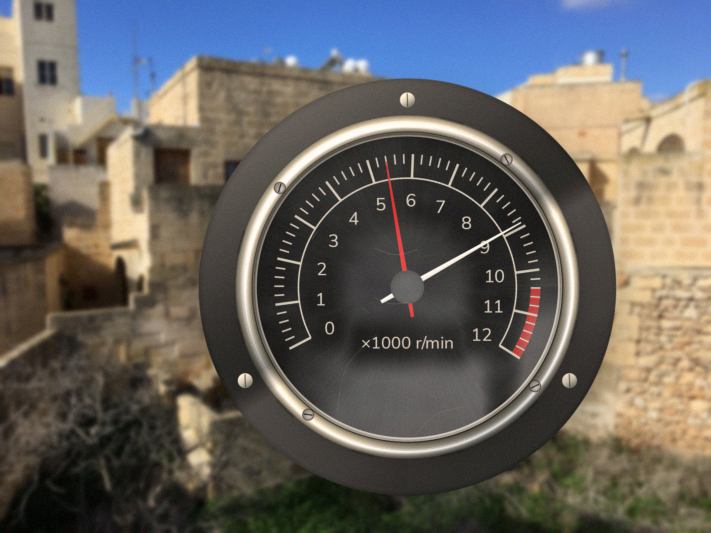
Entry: **8900** rpm
